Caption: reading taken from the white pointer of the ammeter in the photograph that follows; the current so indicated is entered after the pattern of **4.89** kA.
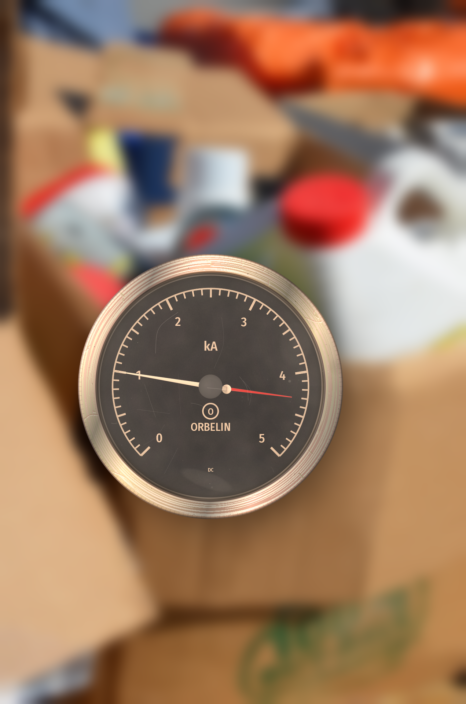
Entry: **1** kA
